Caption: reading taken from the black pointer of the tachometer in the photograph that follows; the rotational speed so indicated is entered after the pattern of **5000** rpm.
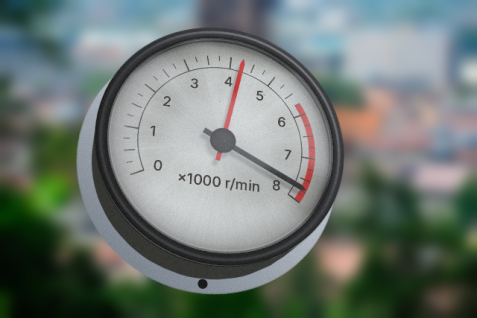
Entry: **7750** rpm
